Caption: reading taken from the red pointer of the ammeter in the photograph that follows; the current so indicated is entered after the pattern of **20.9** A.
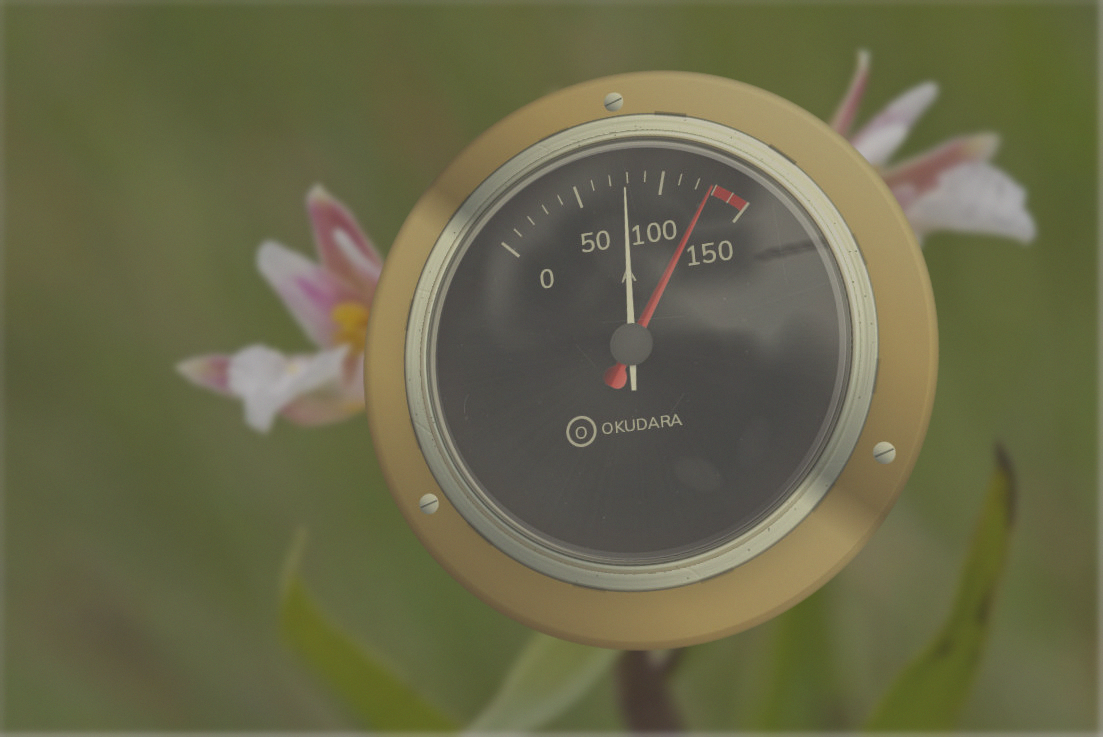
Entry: **130** A
